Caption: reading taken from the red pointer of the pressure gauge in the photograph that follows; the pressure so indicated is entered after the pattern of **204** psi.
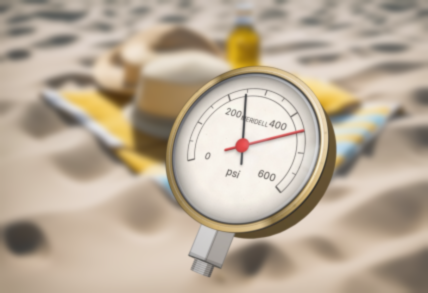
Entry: **450** psi
